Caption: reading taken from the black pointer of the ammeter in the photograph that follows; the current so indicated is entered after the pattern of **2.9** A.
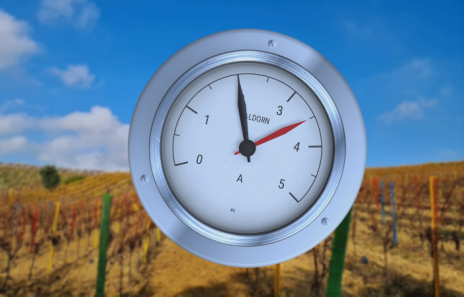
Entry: **2** A
